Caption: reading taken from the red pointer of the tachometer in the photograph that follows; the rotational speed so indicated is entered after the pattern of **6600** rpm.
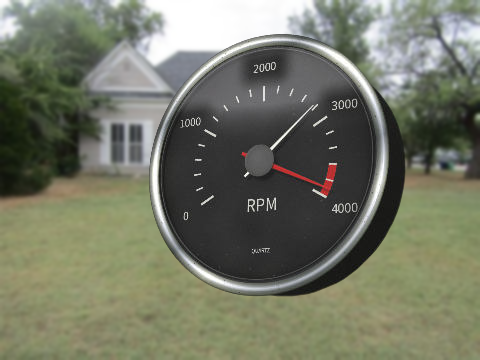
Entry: **3900** rpm
